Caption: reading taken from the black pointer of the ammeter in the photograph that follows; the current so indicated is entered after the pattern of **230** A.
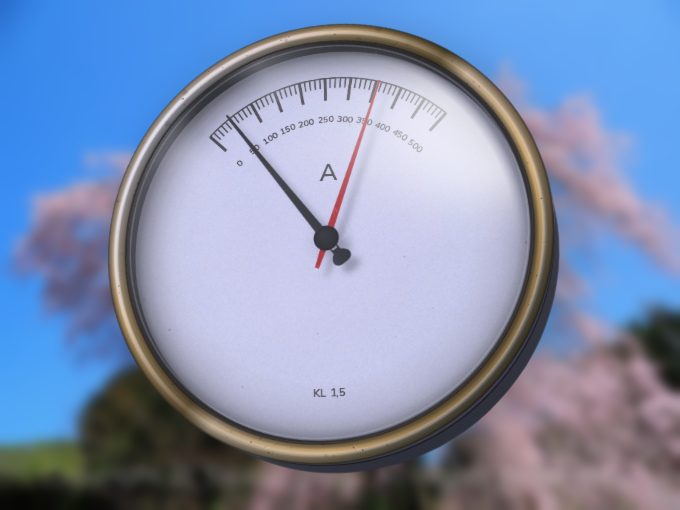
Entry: **50** A
